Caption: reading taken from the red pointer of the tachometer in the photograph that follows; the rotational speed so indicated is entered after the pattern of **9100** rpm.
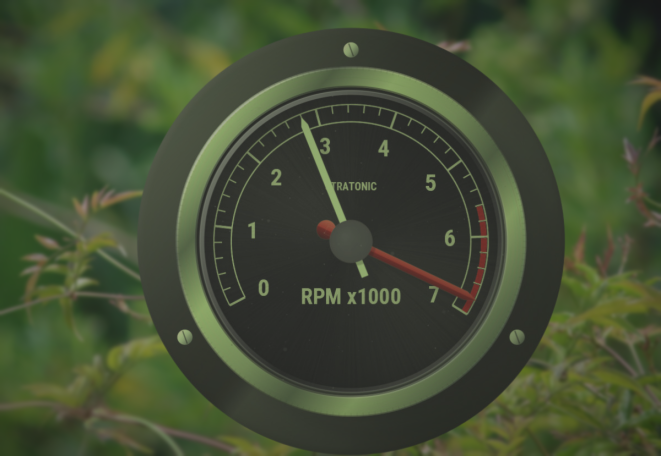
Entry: **6800** rpm
